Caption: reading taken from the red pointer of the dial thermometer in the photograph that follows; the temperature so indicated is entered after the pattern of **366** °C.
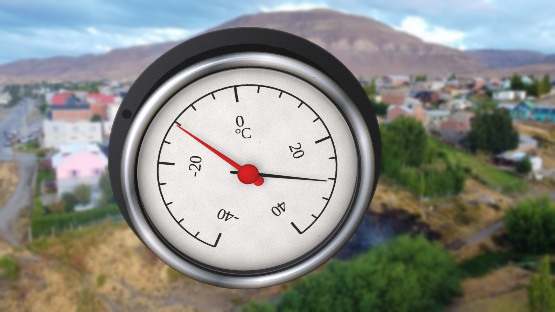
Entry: **-12** °C
